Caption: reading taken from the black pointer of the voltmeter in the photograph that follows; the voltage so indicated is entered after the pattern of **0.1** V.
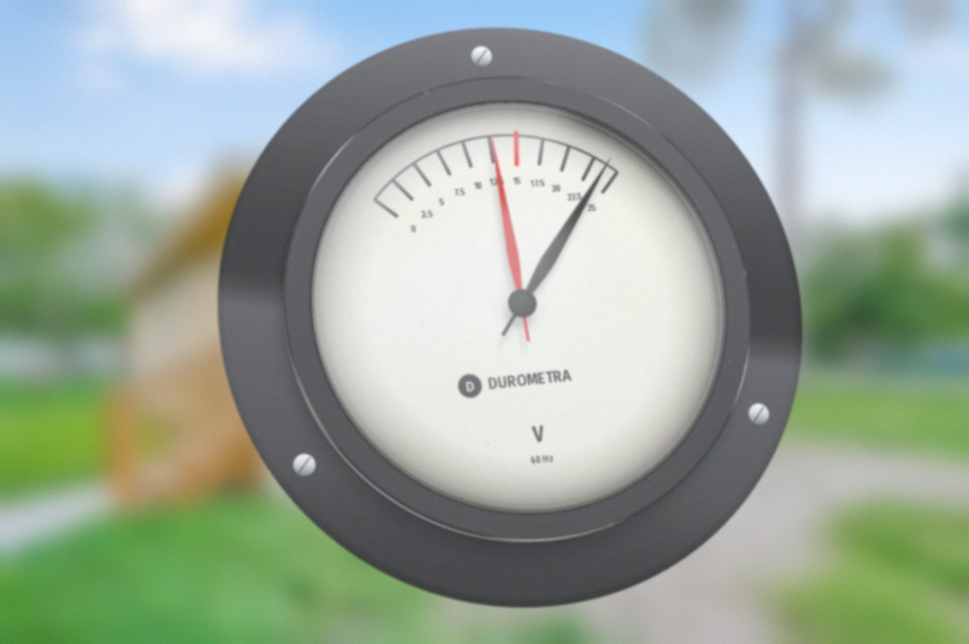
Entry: **23.75** V
